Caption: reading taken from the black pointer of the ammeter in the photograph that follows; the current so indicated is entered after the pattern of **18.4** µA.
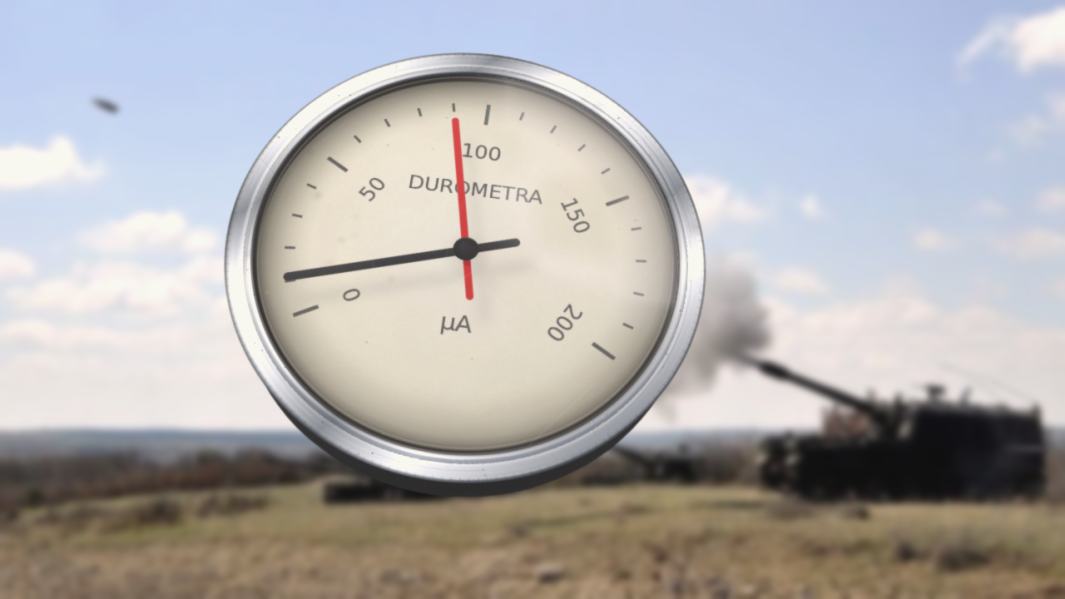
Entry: **10** µA
